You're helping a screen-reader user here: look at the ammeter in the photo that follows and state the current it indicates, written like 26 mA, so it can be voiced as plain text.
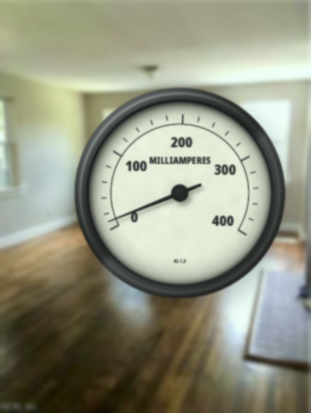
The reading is 10 mA
